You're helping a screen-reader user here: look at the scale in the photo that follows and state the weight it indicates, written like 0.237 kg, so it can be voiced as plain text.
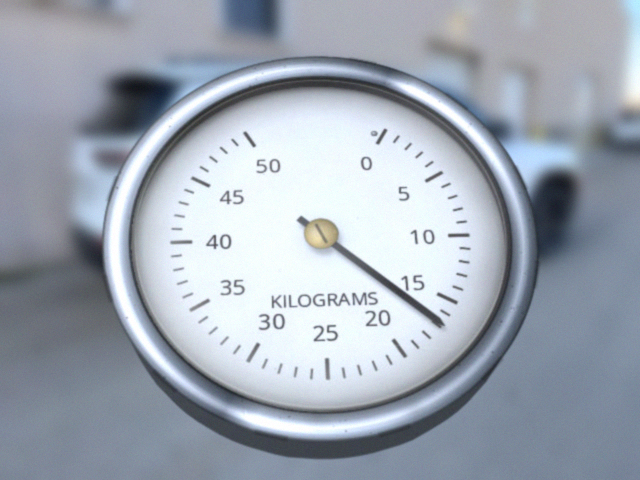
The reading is 17 kg
